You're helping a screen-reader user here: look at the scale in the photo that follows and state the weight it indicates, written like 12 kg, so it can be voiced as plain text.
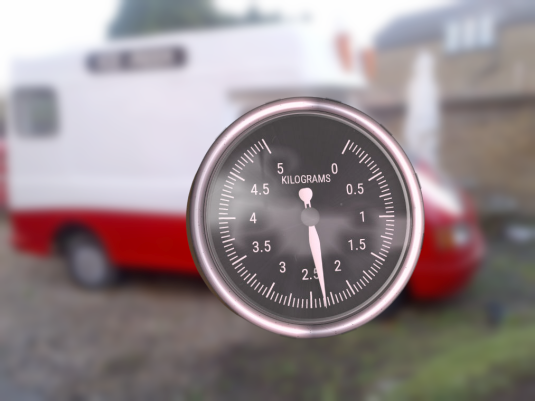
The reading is 2.35 kg
